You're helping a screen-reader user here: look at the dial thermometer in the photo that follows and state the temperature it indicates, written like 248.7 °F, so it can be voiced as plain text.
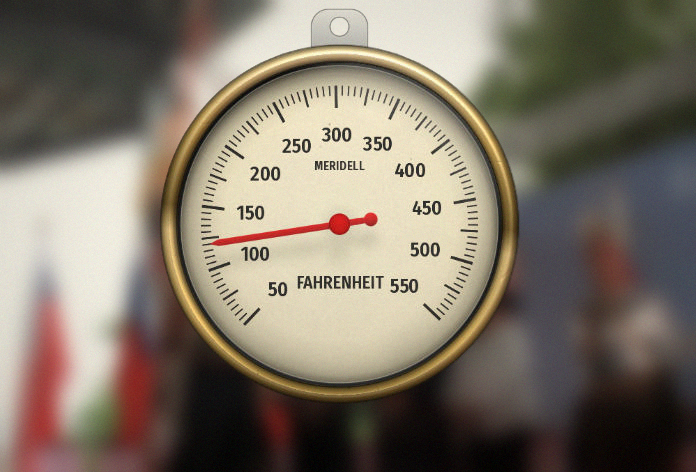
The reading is 120 °F
